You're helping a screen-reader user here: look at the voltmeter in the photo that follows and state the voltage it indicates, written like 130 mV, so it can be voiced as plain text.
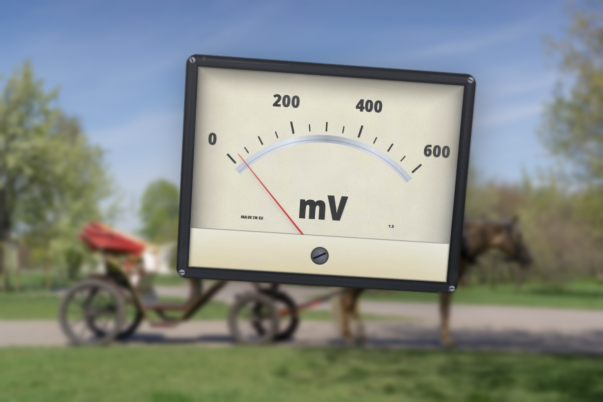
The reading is 25 mV
